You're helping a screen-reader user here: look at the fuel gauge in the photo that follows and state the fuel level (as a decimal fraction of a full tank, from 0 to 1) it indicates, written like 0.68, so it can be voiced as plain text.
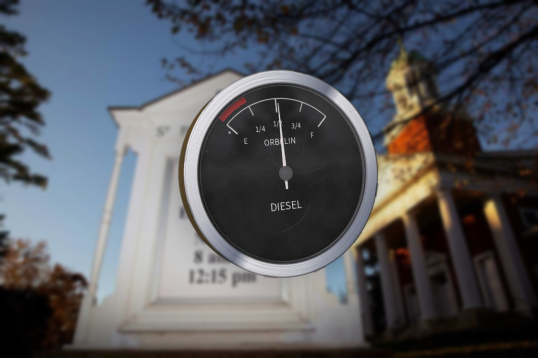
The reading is 0.5
